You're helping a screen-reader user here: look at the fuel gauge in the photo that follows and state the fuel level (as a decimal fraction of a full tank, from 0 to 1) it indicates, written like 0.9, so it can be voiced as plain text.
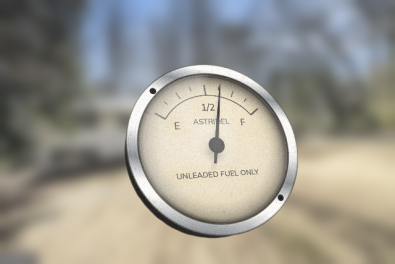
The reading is 0.625
